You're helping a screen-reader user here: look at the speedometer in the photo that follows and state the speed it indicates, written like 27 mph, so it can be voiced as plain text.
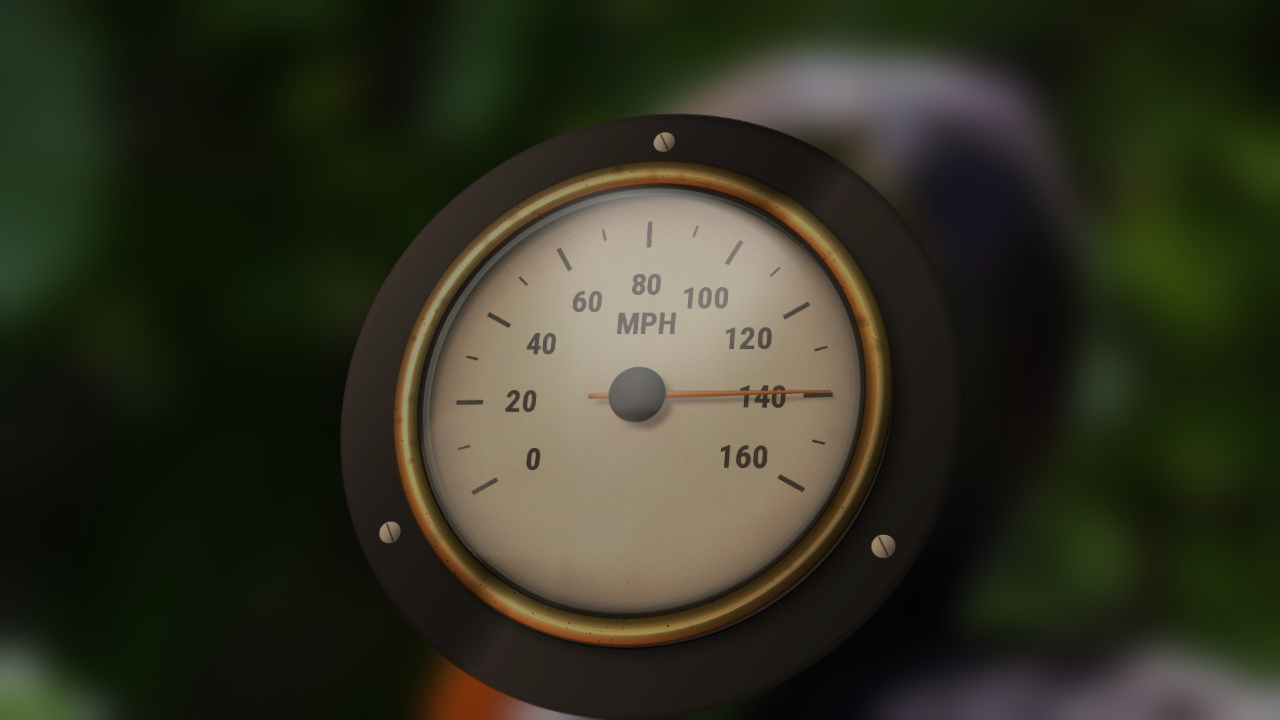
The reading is 140 mph
